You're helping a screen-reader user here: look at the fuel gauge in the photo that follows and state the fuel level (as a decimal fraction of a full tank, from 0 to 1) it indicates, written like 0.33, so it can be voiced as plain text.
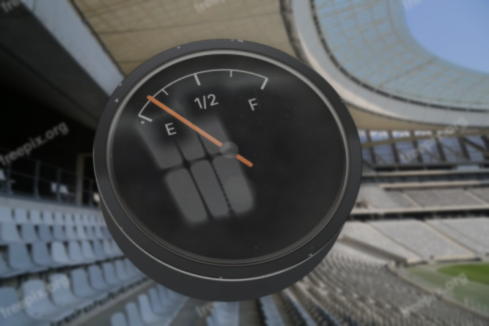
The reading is 0.125
